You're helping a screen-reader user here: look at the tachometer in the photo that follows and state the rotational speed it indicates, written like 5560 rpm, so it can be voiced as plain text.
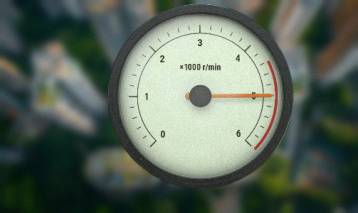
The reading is 5000 rpm
